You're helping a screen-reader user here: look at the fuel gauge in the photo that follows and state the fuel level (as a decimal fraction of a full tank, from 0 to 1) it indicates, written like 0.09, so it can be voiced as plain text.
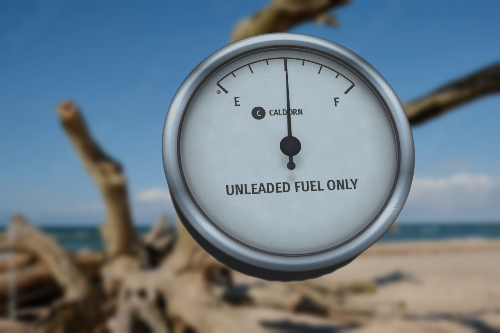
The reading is 0.5
